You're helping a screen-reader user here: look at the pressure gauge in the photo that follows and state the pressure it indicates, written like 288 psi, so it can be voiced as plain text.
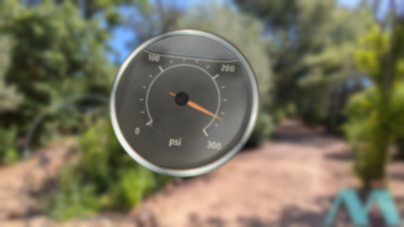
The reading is 270 psi
